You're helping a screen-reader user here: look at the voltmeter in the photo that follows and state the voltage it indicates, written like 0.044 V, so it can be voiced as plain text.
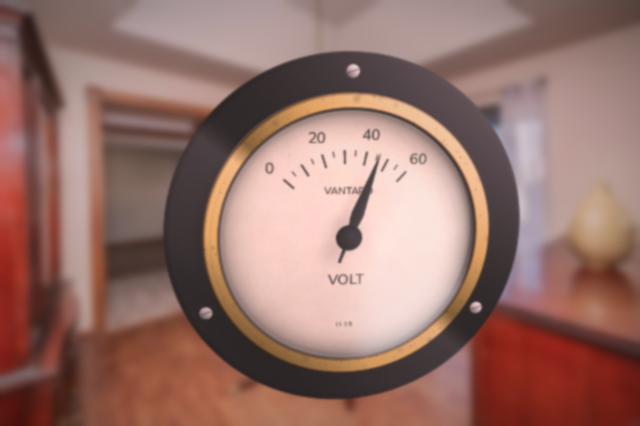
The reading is 45 V
